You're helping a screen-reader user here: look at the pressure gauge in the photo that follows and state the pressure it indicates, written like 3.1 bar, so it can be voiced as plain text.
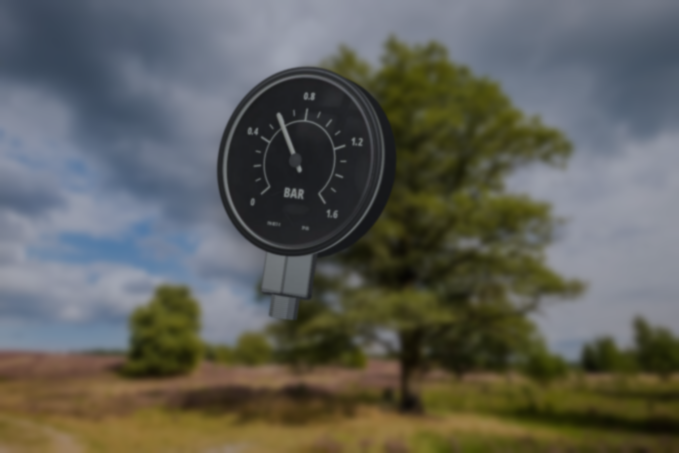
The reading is 0.6 bar
